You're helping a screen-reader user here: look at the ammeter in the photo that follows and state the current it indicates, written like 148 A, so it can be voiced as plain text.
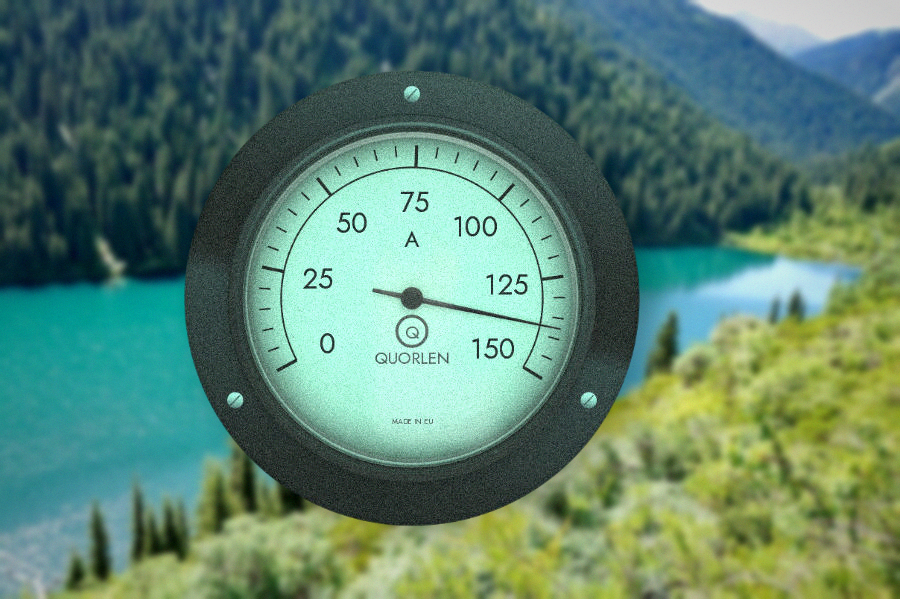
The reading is 137.5 A
